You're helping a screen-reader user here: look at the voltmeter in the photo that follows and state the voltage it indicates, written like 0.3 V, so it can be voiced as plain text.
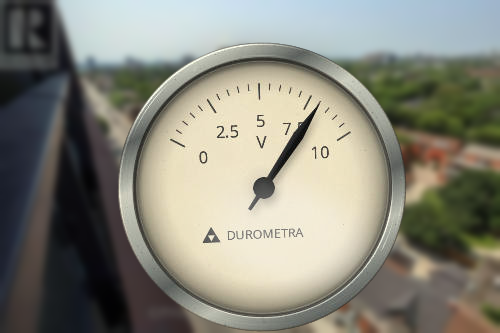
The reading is 8 V
